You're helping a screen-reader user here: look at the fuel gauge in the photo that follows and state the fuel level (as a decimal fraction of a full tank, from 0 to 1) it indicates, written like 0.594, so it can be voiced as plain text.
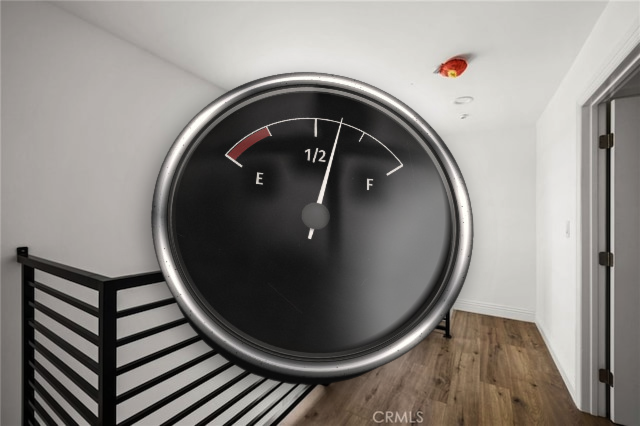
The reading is 0.625
